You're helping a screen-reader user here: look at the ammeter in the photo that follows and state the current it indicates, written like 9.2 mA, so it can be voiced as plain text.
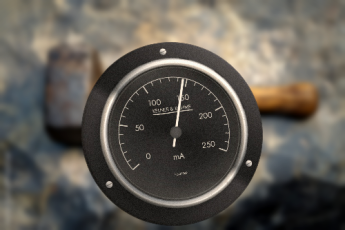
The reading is 145 mA
